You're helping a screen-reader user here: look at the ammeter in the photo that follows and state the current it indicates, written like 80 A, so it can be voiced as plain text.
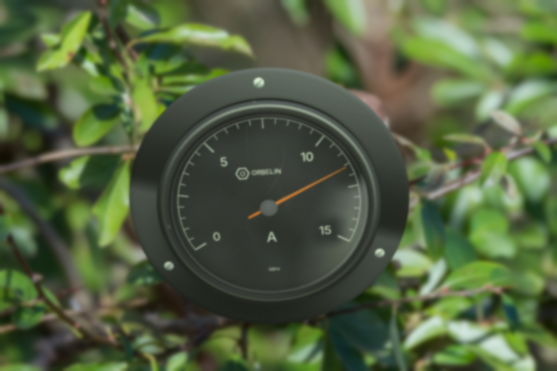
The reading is 11.5 A
